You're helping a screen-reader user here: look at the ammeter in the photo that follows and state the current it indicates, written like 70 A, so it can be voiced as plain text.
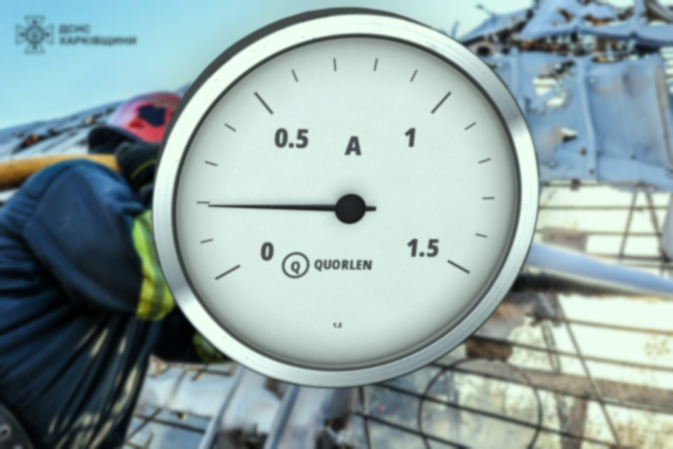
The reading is 0.2 A
